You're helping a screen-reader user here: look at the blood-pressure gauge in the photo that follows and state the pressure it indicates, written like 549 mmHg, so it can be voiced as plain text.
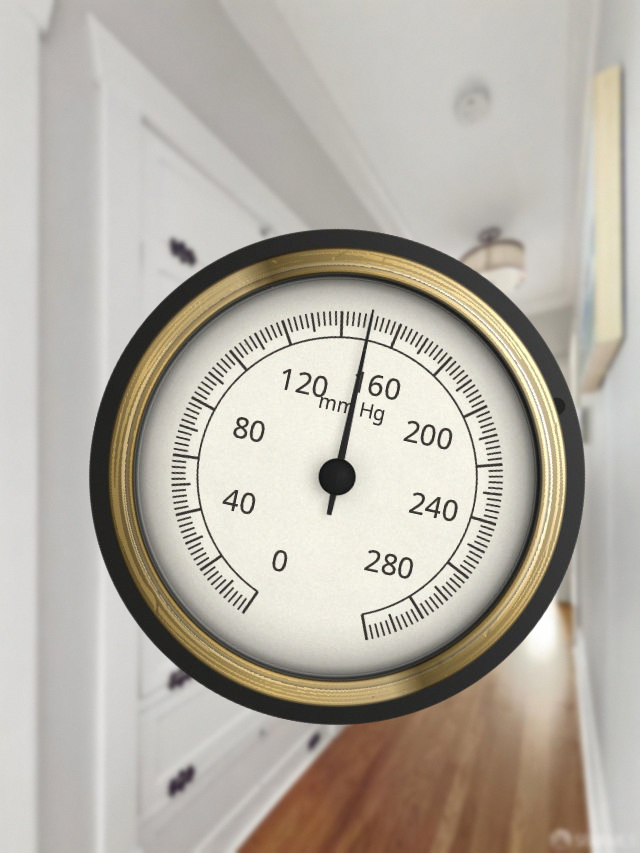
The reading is 150 mmHg
